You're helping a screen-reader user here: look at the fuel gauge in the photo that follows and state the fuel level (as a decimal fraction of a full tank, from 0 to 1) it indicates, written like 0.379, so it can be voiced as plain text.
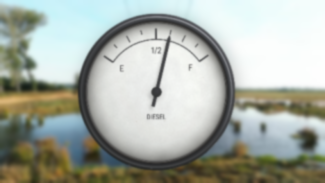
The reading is 0.625
